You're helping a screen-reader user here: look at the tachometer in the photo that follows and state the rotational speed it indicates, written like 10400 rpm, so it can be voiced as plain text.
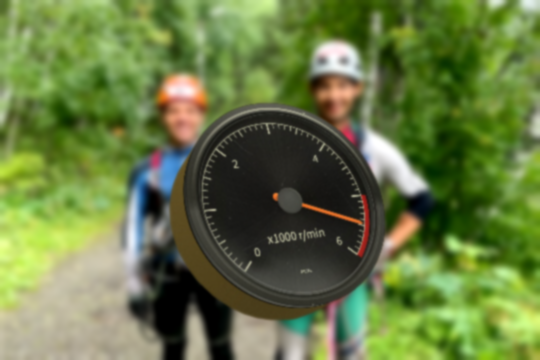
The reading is 5500 rpm
